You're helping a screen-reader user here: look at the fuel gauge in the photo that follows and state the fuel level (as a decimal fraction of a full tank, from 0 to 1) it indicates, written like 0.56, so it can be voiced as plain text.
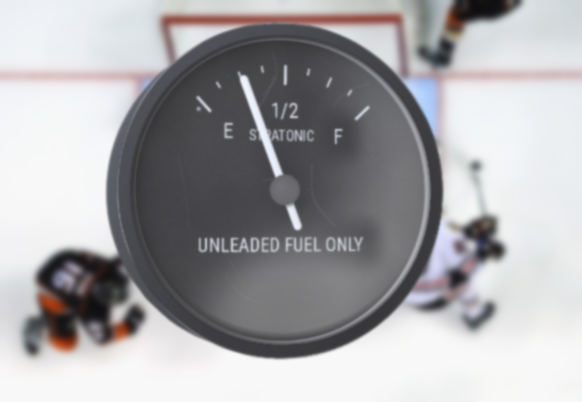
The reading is 0.25
